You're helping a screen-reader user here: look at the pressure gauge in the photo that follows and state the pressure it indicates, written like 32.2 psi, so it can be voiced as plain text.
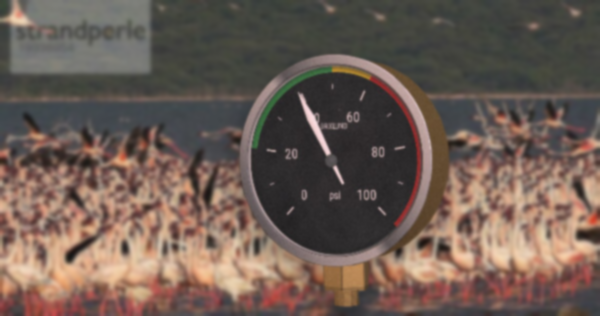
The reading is 40 psi
